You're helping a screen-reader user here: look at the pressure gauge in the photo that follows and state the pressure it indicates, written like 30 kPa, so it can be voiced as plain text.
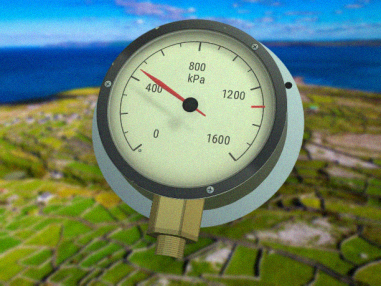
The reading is 450 kPa
